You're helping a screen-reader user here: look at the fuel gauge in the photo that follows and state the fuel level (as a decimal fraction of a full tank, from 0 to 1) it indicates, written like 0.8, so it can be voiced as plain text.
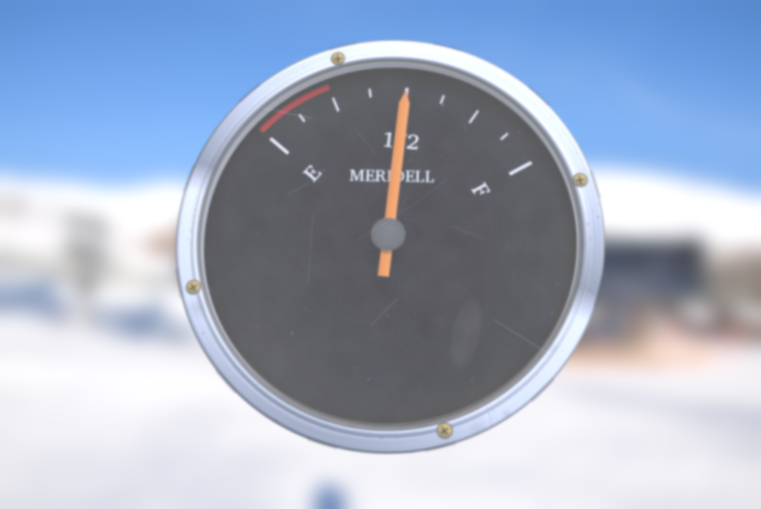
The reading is 0.5
